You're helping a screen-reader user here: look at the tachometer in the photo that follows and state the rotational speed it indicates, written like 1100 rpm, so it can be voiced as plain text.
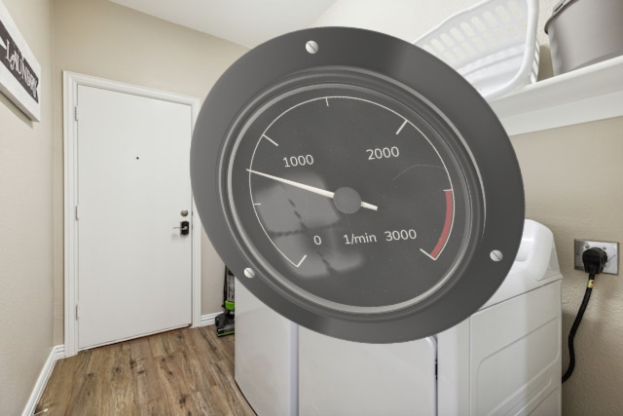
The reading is 750 rpm
